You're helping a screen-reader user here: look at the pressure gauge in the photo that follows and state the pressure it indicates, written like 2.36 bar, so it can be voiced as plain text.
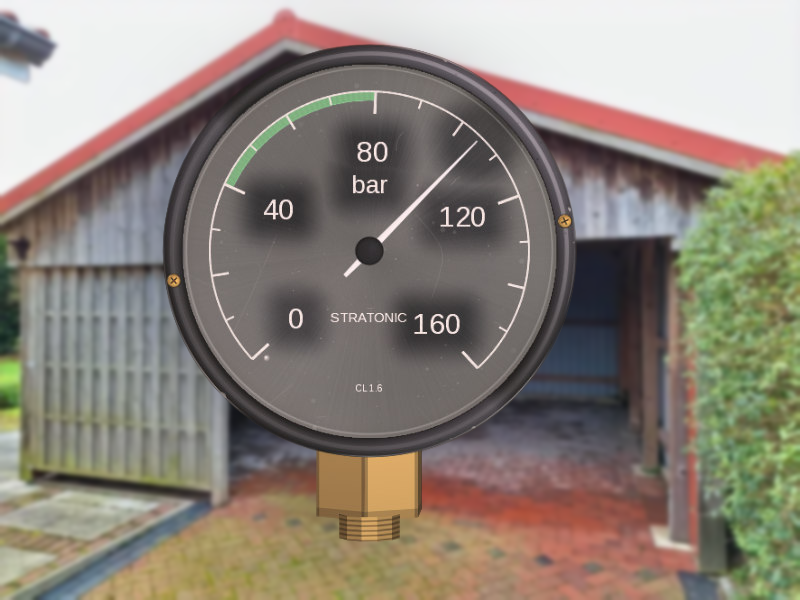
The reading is 105 bar
